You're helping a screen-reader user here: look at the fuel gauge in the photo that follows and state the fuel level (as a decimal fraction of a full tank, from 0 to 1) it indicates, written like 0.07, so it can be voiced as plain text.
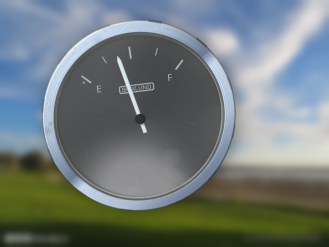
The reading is 0.375
